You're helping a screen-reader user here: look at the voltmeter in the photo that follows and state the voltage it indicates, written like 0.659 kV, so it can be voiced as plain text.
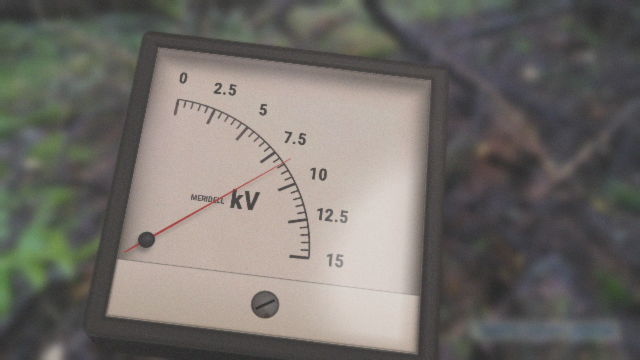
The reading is 8.5 kV
